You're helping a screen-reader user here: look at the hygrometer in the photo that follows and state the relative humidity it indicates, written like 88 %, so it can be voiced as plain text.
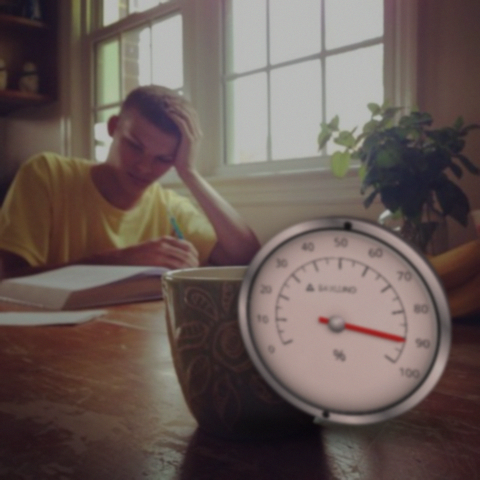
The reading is 90 %
